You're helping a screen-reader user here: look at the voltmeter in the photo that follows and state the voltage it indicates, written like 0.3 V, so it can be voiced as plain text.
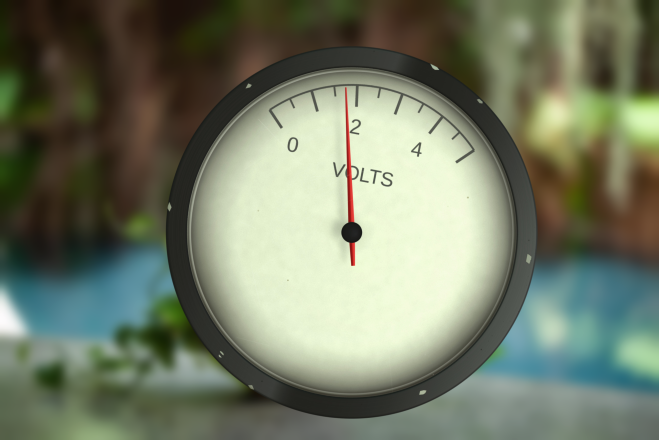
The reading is 1.75 V
